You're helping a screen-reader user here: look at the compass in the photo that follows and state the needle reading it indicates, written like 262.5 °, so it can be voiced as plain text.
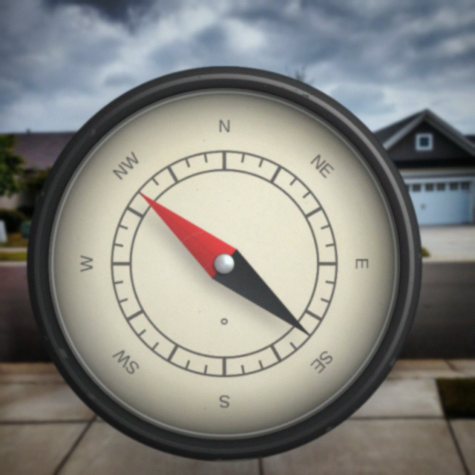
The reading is 310 °
